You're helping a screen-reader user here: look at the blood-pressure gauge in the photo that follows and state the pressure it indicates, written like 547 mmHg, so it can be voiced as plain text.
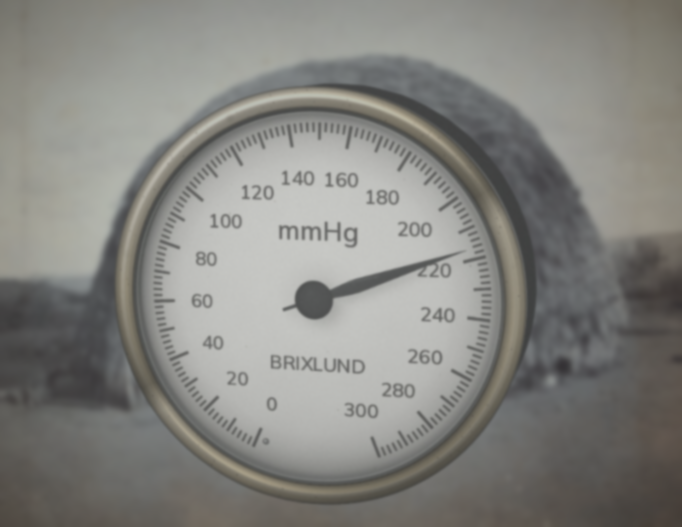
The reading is 216 mmHg
